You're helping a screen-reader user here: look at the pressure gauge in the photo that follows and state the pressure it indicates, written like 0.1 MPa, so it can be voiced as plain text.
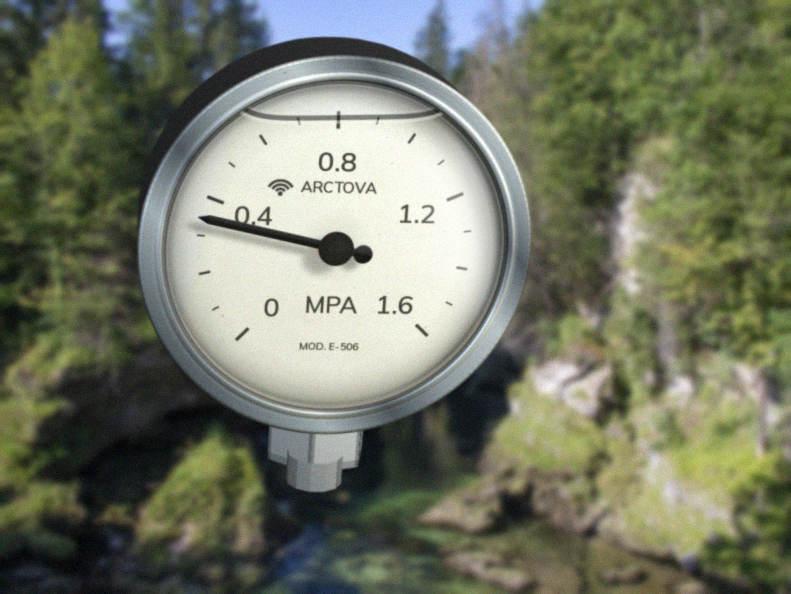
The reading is 0.35 MPa
